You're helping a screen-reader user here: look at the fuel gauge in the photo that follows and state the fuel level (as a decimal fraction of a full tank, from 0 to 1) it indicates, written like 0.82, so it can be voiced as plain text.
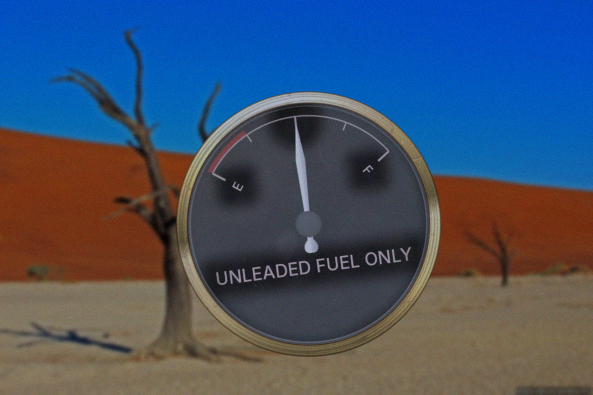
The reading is 0.5
